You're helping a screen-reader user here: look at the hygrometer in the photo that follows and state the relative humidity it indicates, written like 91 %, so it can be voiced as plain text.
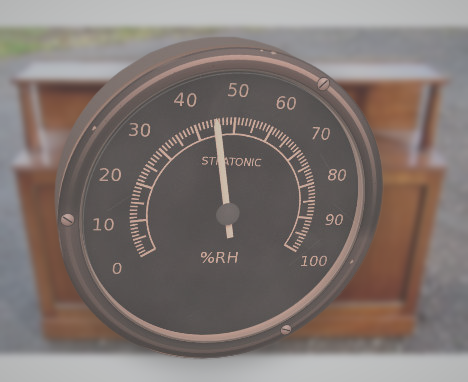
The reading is 45 %
